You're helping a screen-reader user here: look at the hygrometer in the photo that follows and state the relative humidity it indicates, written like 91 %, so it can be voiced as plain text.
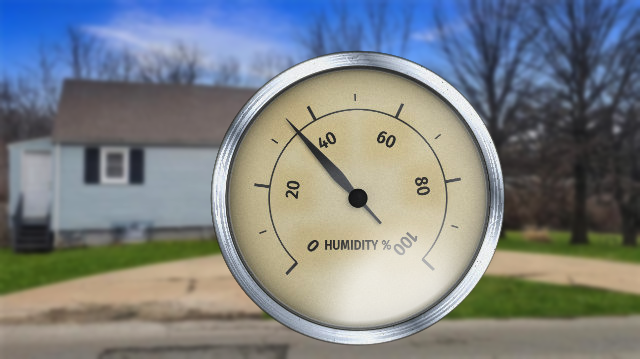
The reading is 35 %
